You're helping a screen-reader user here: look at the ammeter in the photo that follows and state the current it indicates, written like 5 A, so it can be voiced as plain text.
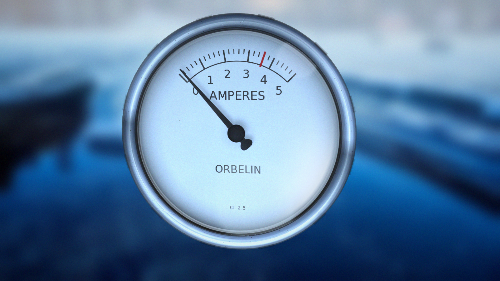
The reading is 0.2 A
